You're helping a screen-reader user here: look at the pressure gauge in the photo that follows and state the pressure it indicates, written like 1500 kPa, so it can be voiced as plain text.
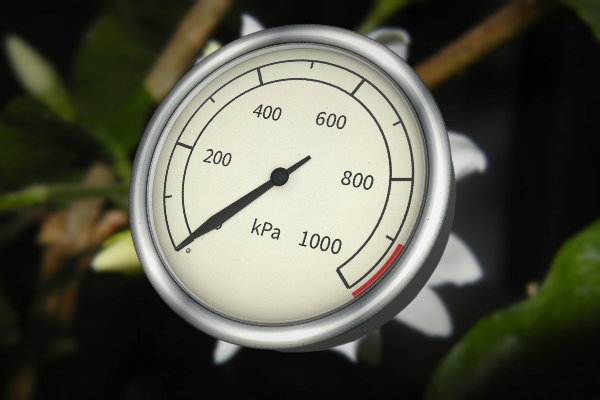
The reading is 0 kPa
